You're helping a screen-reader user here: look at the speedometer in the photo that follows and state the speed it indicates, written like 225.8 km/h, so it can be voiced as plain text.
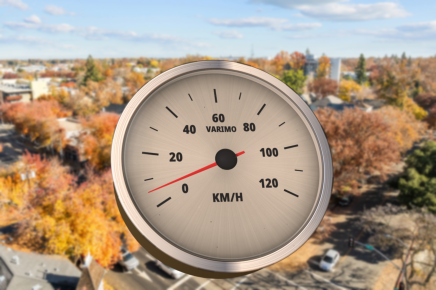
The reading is 5 km/h
